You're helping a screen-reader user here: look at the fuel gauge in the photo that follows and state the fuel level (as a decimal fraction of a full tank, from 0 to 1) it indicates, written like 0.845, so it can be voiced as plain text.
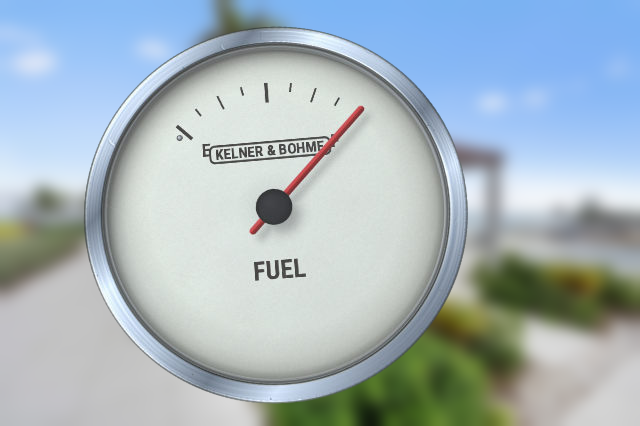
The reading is 1
